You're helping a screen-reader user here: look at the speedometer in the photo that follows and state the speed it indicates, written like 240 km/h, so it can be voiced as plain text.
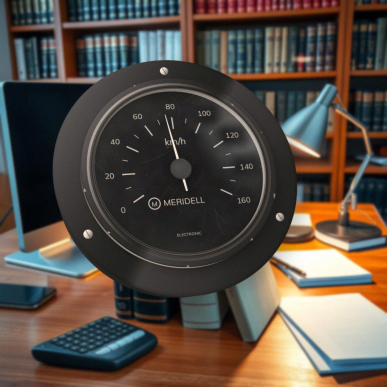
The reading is 75 km/h
